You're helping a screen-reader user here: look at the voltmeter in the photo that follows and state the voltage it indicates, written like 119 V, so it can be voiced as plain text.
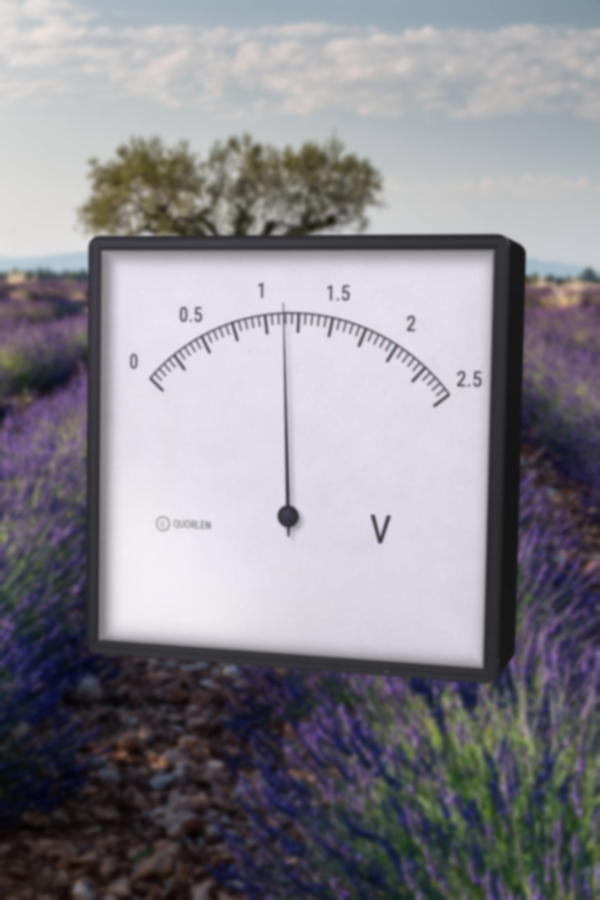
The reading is 1.15 V
